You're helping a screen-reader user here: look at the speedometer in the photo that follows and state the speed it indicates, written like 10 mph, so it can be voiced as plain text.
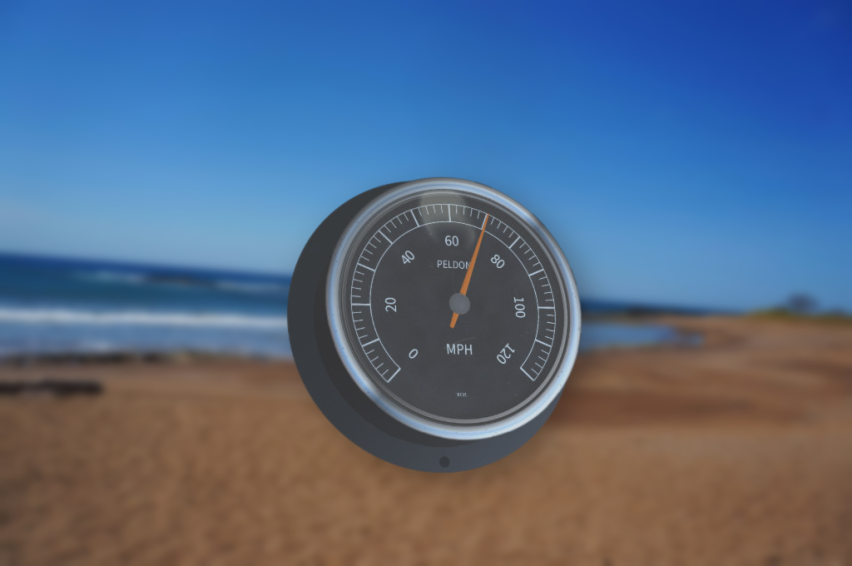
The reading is 70 mph
